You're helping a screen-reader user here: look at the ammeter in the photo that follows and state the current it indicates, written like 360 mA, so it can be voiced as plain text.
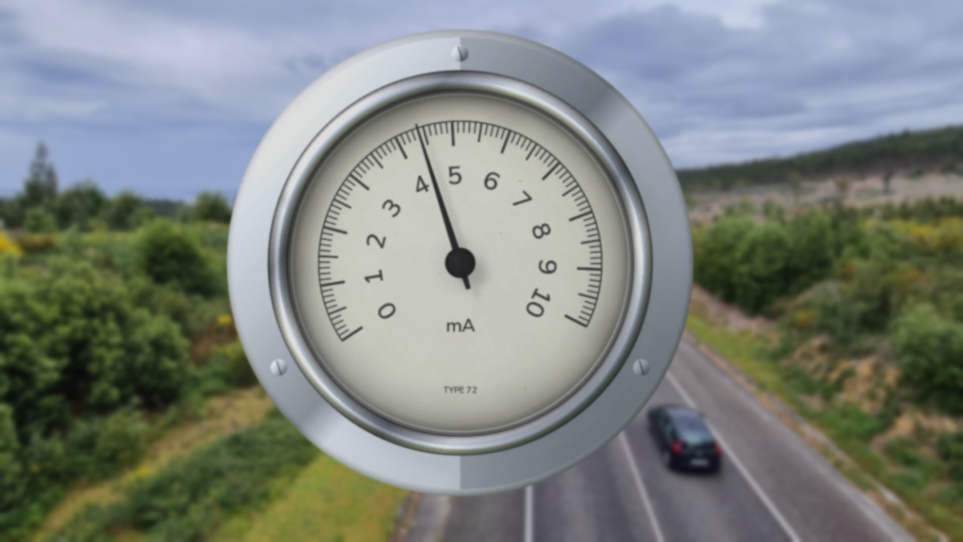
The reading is 4.4 mA
